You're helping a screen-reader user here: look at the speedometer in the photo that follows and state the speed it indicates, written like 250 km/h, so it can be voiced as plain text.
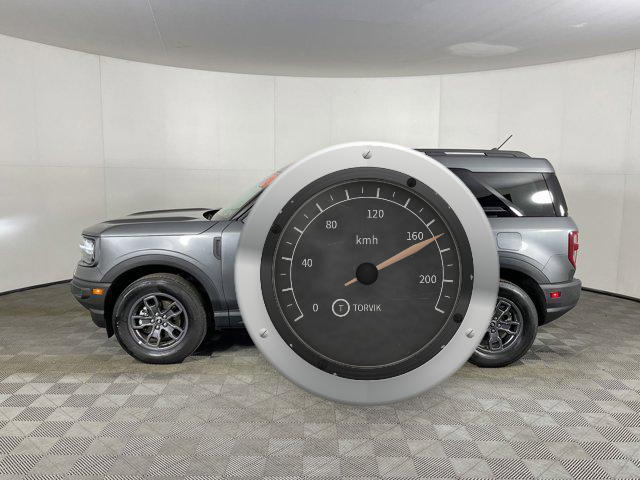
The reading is 170 km/h
